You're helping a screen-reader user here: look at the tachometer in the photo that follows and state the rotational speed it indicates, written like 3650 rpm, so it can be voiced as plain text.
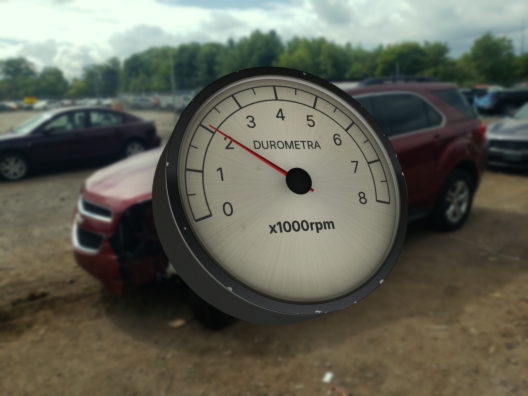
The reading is 2000 rpm
